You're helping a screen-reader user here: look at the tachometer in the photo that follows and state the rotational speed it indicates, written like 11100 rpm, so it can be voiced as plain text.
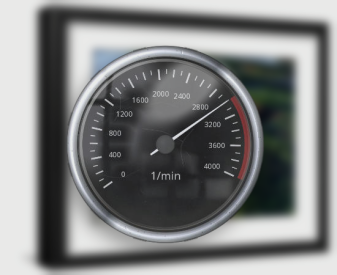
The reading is 3000 rpm
